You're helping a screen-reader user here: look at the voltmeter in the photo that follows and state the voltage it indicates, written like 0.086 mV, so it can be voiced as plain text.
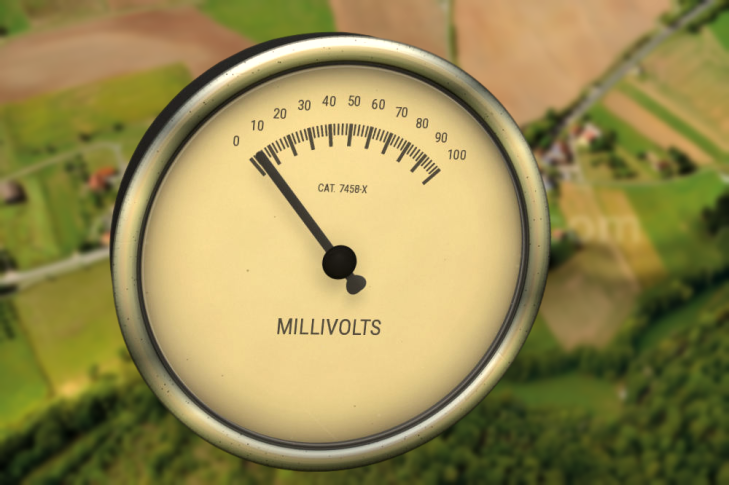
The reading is 4 mV
